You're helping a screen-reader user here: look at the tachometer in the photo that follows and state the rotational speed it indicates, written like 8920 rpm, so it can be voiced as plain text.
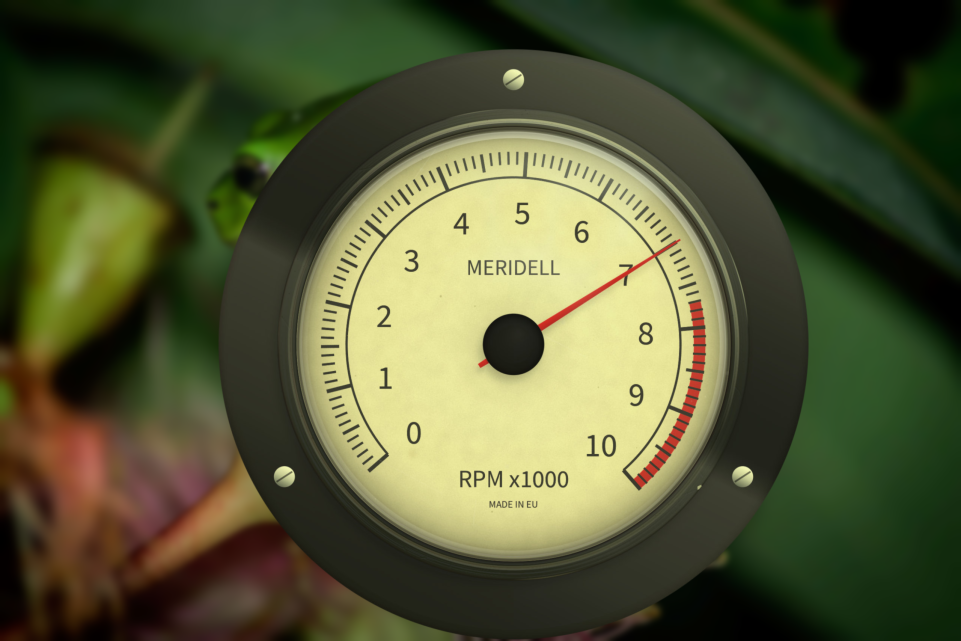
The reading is 7000 rpm
